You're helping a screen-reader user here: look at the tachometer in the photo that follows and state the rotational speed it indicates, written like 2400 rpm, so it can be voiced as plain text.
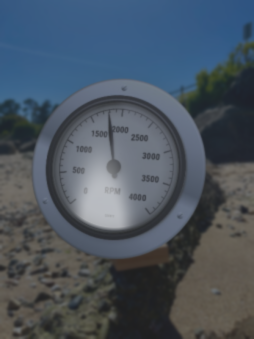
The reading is 1800 rpm
